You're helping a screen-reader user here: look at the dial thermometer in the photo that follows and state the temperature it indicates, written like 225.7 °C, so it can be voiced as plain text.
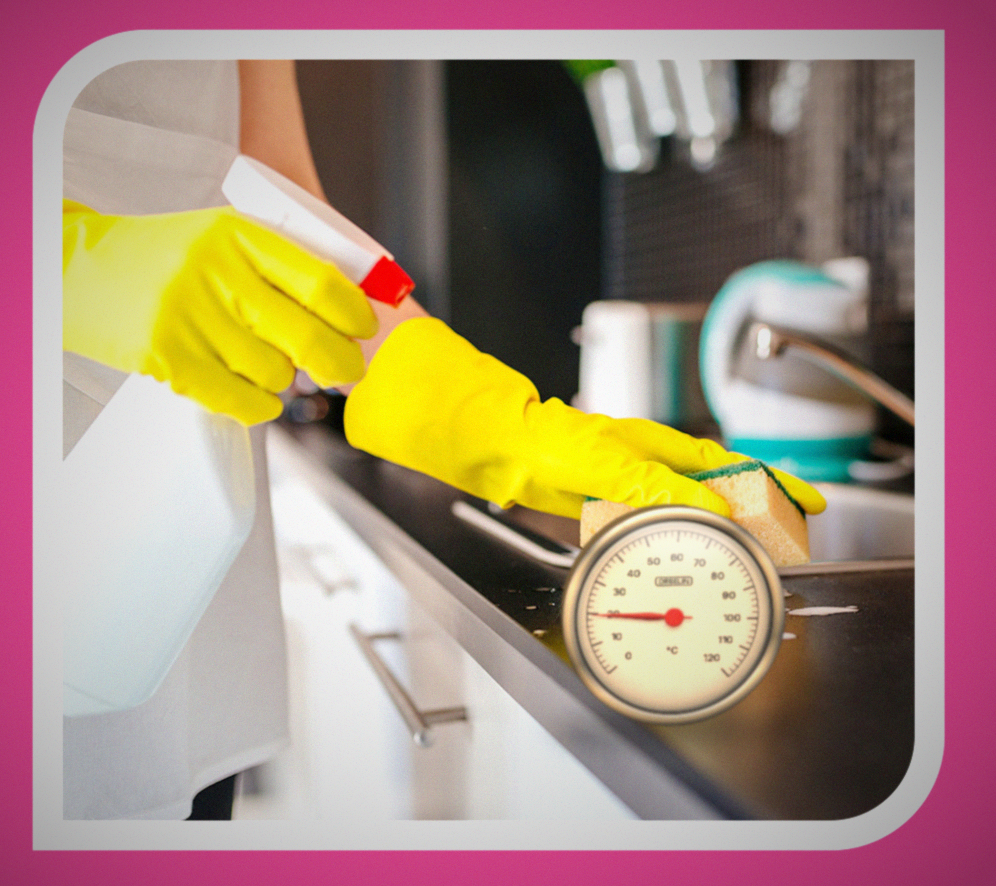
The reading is 20 °C
